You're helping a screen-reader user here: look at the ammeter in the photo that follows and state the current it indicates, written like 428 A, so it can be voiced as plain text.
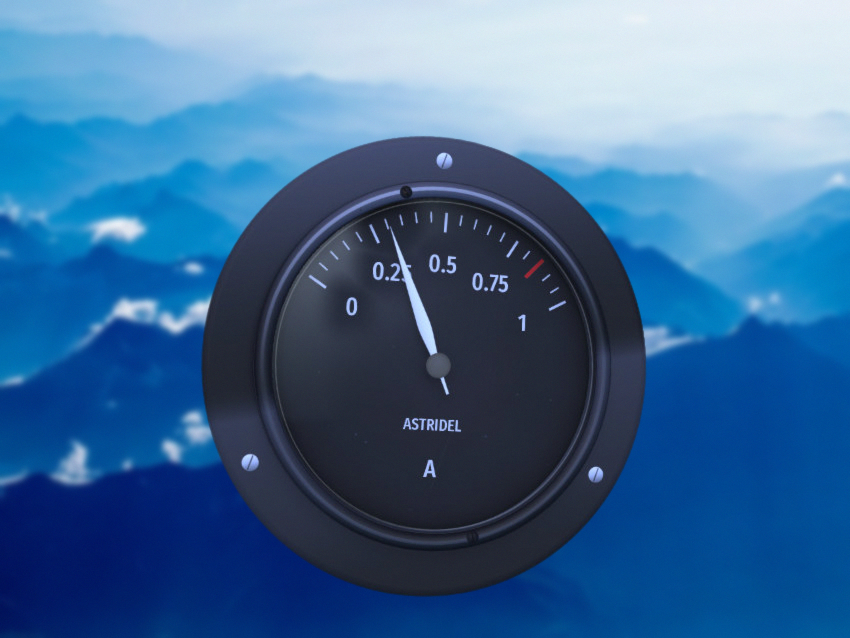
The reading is 0.3 A
